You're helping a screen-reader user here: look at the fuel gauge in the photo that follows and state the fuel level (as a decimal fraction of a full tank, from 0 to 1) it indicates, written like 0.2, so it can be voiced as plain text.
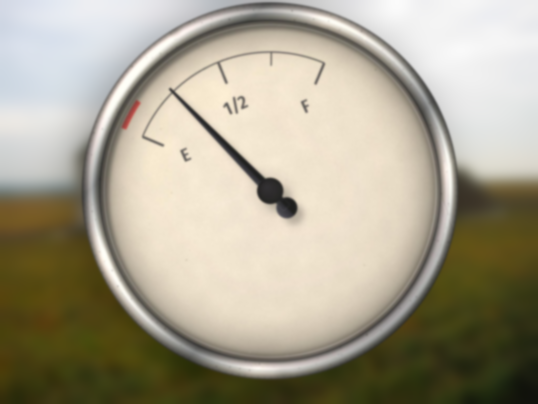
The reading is 0.25
